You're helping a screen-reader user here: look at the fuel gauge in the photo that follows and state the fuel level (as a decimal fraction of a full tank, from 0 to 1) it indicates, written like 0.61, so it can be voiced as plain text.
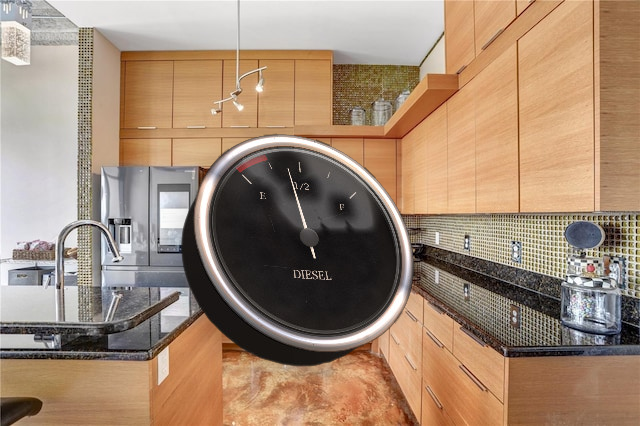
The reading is 0.375
